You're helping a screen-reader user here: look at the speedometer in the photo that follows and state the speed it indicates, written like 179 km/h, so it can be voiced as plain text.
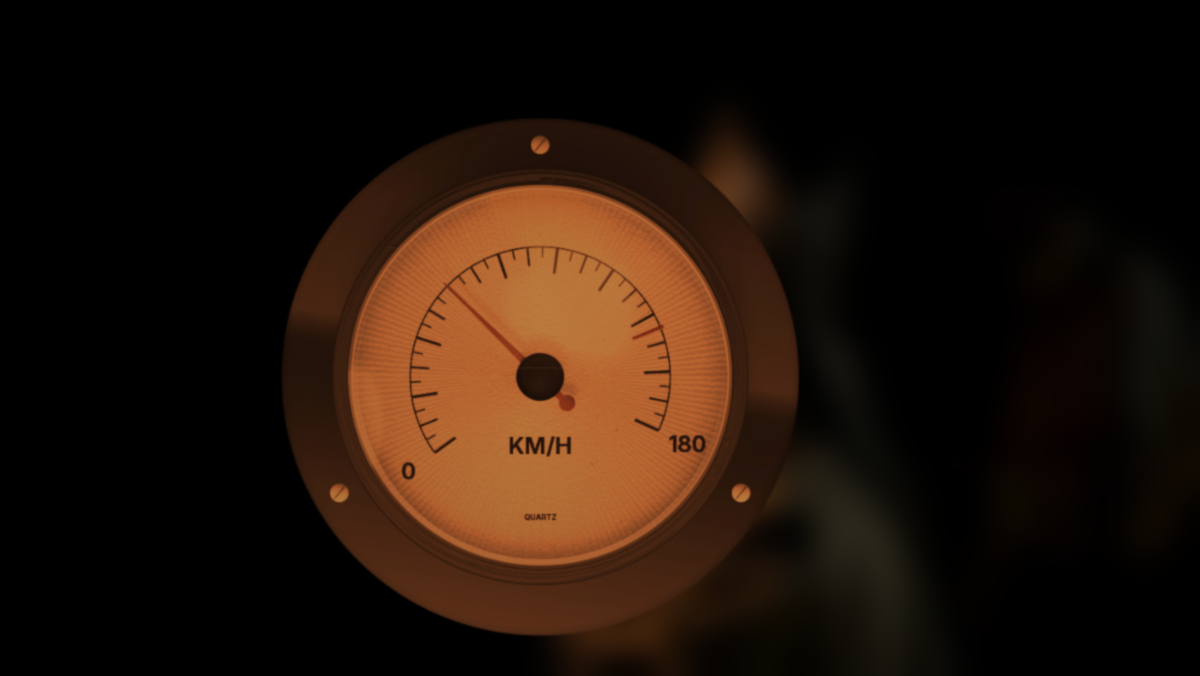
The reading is 60 km/h
